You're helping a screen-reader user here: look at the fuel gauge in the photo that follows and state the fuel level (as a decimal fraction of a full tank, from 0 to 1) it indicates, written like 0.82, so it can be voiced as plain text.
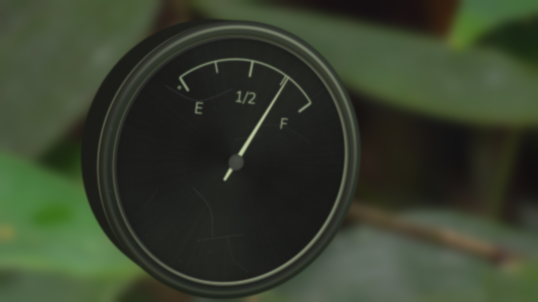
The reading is 0.75
